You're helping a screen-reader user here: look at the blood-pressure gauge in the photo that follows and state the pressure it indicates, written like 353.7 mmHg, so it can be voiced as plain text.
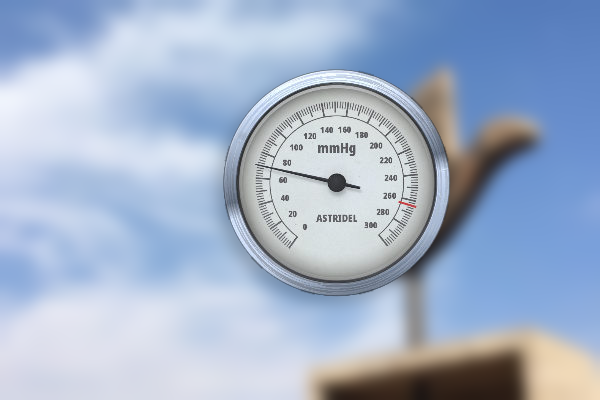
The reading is 70 mmHg
